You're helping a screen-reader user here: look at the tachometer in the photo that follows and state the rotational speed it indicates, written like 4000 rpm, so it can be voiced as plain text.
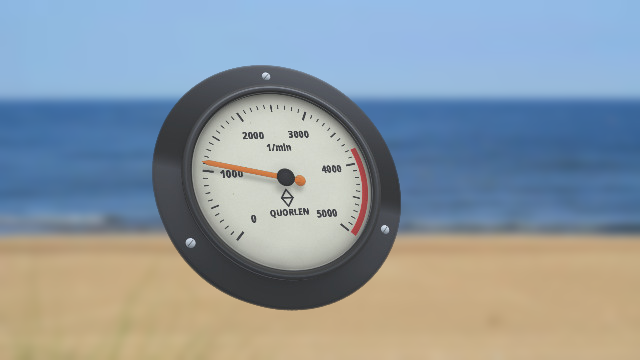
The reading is 1100 rpm
